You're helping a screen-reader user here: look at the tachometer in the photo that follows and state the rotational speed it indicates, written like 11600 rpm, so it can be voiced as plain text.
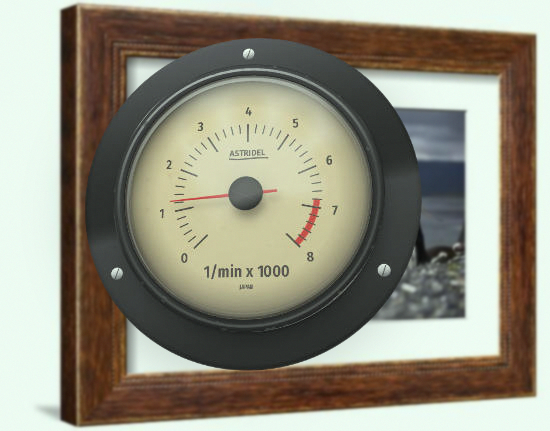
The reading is 1200 rpm
